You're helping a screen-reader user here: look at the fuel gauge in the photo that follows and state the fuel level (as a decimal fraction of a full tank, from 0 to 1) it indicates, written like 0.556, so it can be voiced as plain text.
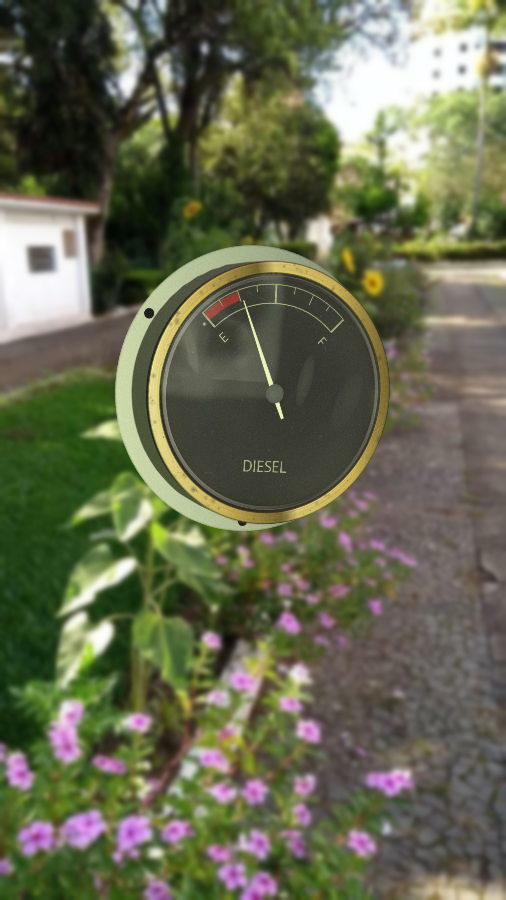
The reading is 0.25
